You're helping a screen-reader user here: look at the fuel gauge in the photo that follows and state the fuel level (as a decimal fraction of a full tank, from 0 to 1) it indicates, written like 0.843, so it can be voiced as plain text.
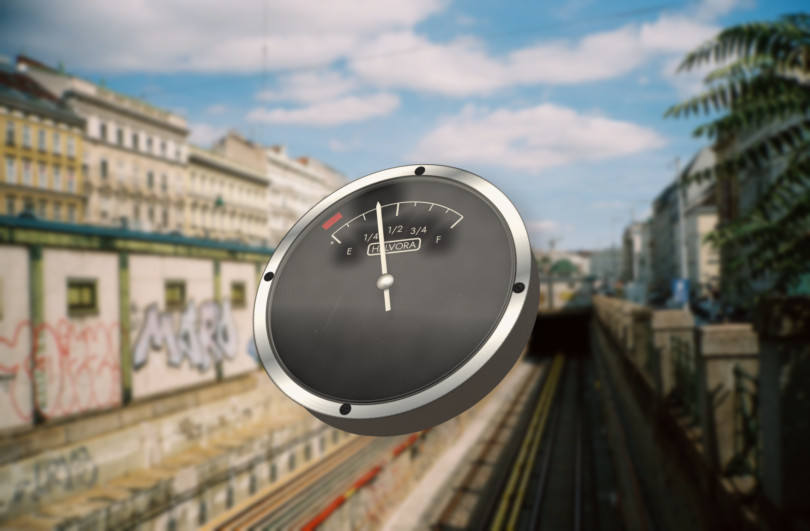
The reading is 0.375
